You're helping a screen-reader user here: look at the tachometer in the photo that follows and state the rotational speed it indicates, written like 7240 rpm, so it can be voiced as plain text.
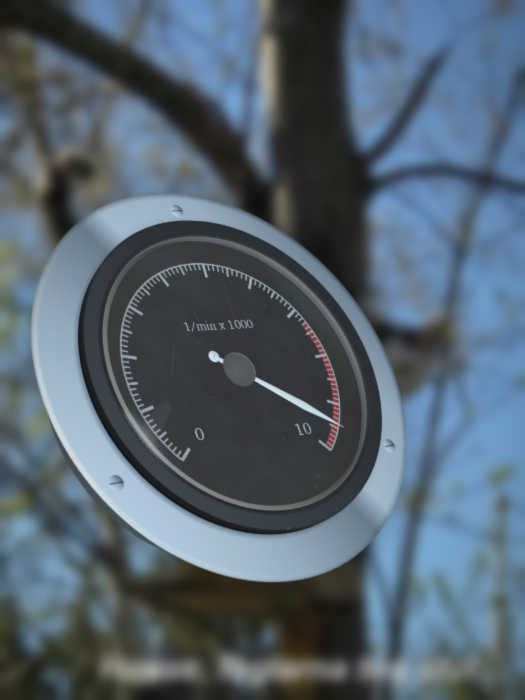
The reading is 9500 rpm
